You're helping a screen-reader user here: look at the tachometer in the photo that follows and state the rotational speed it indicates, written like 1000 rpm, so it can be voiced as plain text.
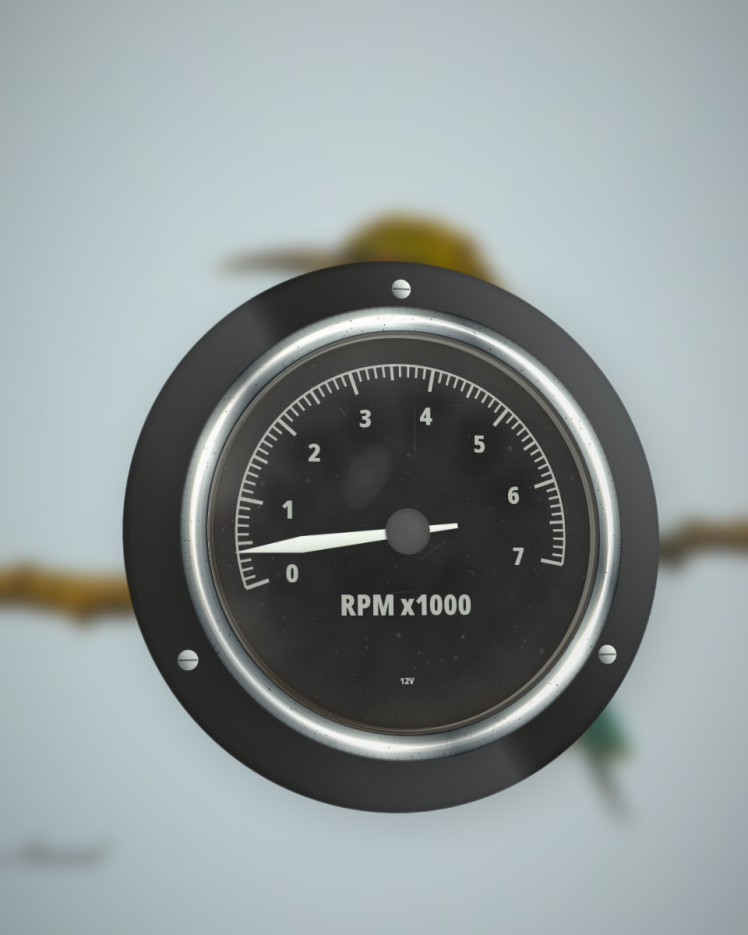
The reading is 400 rpm
